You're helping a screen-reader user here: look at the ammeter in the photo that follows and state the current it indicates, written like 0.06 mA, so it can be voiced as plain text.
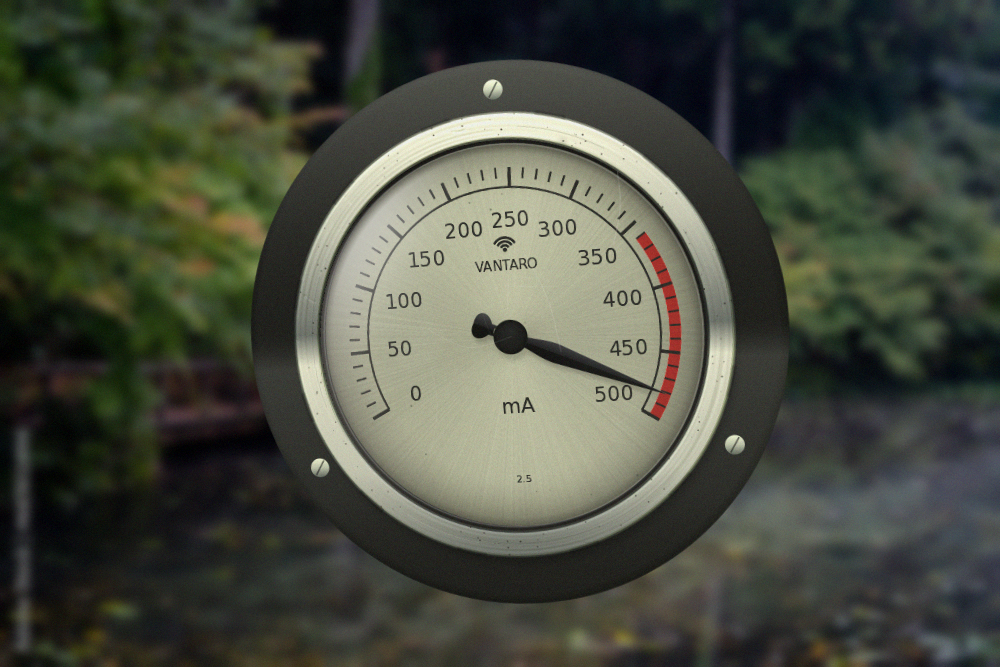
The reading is 480 mA
